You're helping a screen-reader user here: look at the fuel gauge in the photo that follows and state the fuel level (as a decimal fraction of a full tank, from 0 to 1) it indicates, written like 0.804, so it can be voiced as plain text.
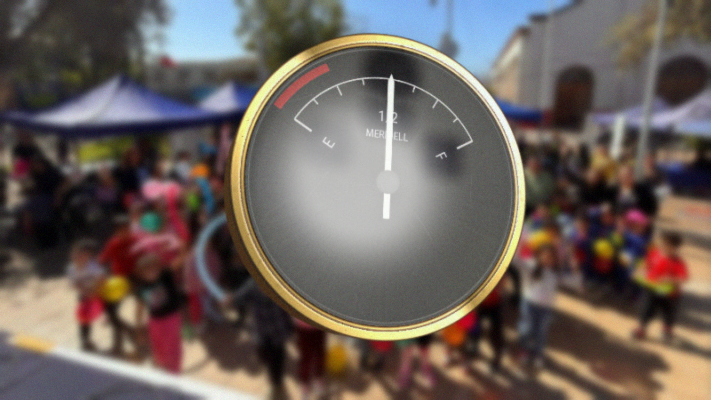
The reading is 0.5
